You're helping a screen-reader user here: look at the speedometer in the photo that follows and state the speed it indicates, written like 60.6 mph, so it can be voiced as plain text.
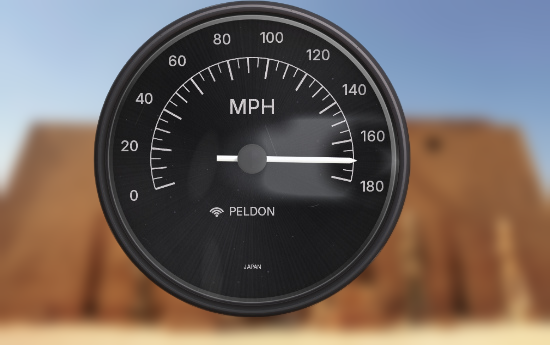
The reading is 170 mph
